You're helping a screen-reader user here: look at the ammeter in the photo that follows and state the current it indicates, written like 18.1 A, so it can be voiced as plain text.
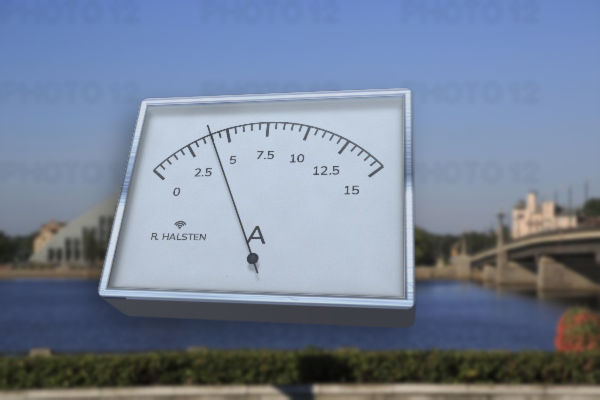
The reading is 4 A
